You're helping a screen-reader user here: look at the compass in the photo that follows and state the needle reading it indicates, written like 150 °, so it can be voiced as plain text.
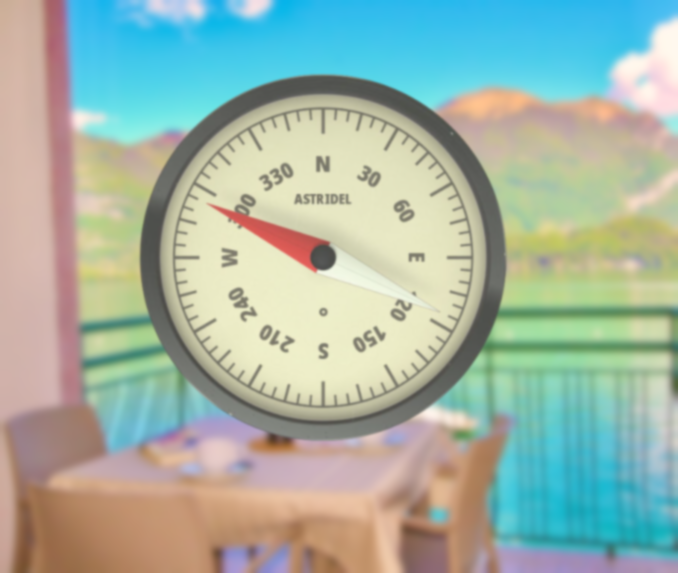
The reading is 295 °
